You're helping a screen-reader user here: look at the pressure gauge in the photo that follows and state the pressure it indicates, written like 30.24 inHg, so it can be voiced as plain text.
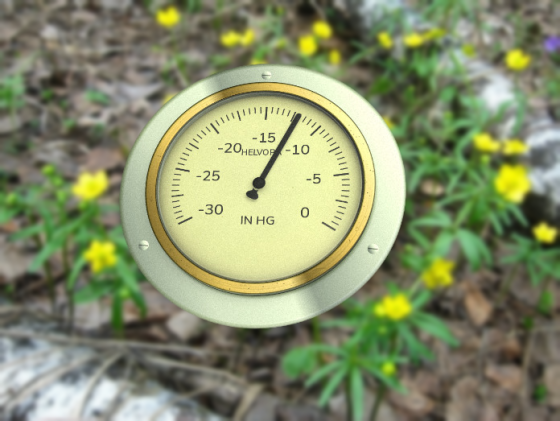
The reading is -12 inHg
